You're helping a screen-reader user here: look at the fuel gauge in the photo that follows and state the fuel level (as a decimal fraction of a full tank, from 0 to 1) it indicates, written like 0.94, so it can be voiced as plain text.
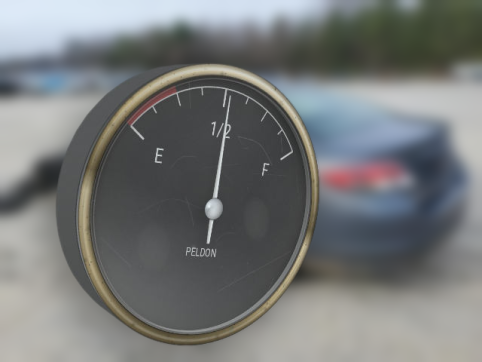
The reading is 0.5
